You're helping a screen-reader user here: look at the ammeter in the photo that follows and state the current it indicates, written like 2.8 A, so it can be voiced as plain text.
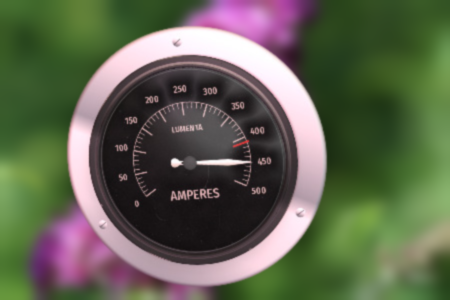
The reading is 450 A
